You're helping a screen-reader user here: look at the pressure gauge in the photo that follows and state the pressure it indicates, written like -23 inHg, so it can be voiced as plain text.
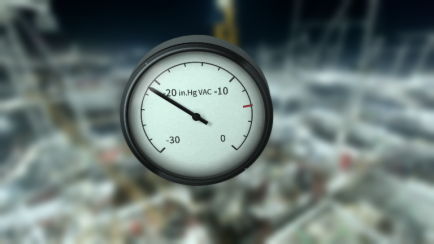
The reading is -21 inHg
